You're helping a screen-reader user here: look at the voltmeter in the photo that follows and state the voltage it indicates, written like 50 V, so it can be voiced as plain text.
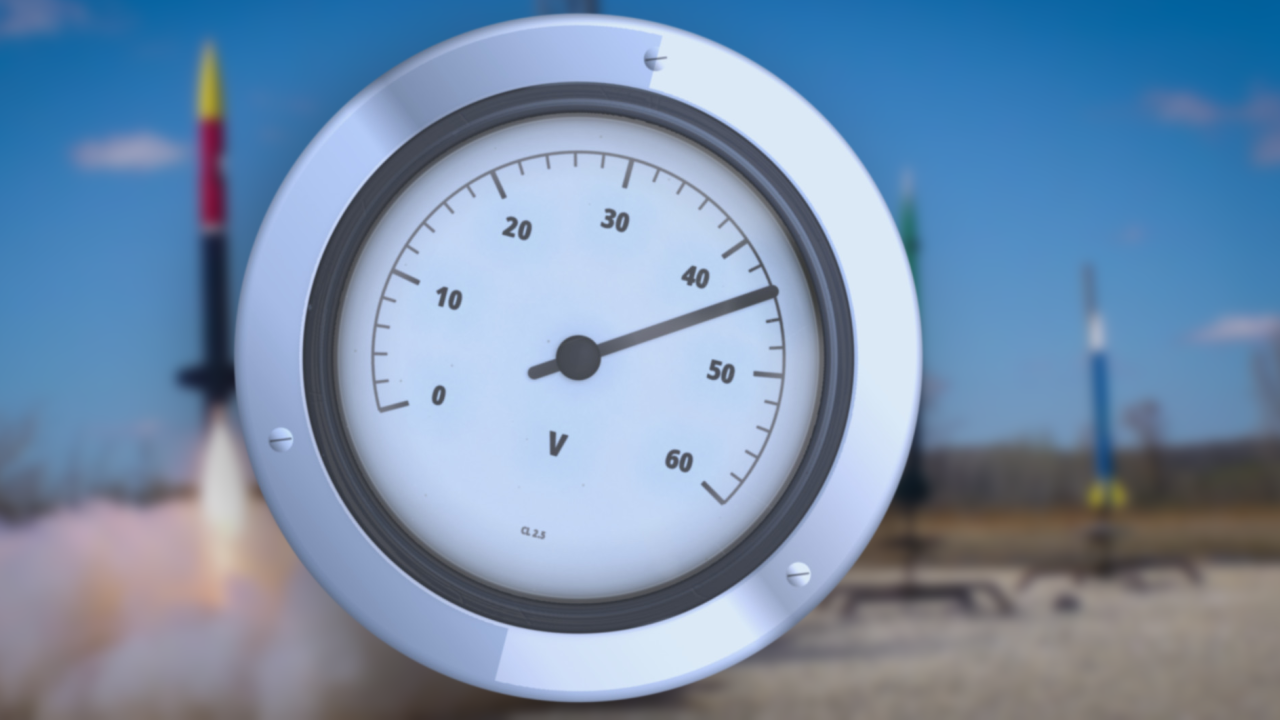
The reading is 44 V
